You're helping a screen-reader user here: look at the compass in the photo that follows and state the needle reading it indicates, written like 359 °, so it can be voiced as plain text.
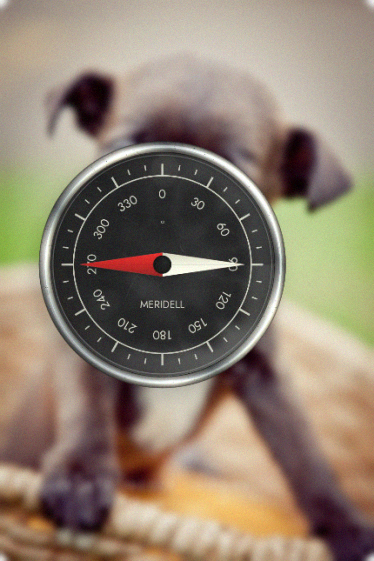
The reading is 270 °
